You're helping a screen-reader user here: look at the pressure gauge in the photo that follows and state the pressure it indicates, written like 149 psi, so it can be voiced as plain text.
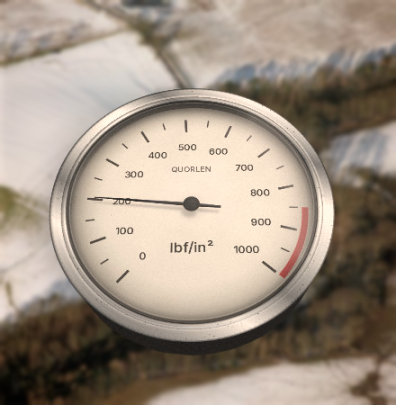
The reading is 200 psi
